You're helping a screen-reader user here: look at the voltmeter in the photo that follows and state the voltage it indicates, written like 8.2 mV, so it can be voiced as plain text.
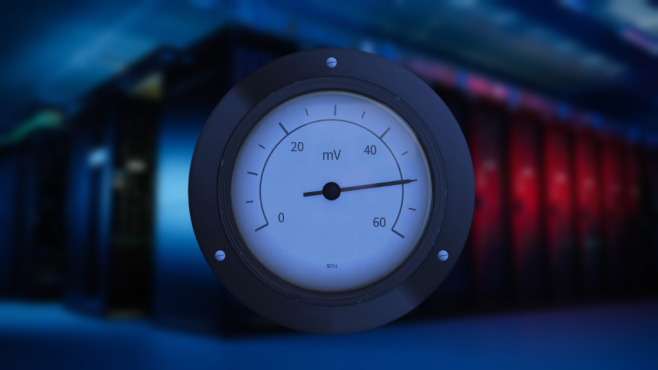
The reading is 50 mV
